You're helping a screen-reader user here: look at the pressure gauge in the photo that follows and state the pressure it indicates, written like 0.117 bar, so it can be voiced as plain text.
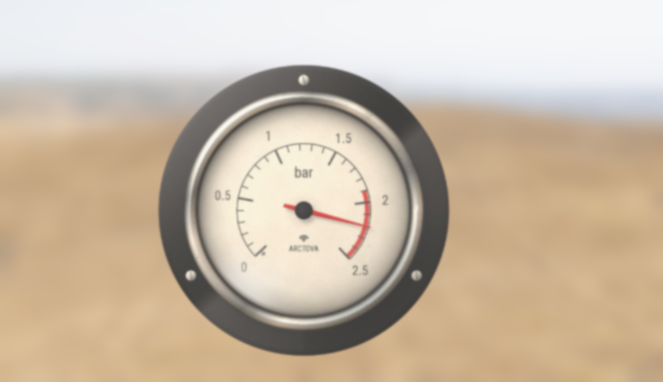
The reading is 2.2 bar
